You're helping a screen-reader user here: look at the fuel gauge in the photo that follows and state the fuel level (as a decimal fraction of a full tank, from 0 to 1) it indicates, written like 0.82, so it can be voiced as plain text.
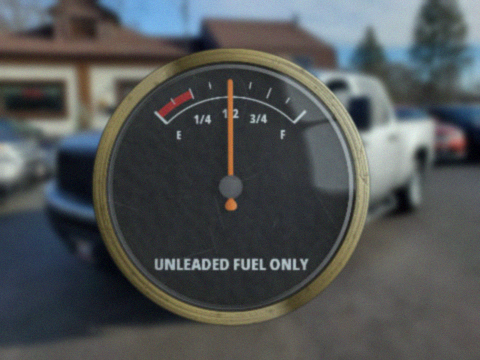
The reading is 0.5
